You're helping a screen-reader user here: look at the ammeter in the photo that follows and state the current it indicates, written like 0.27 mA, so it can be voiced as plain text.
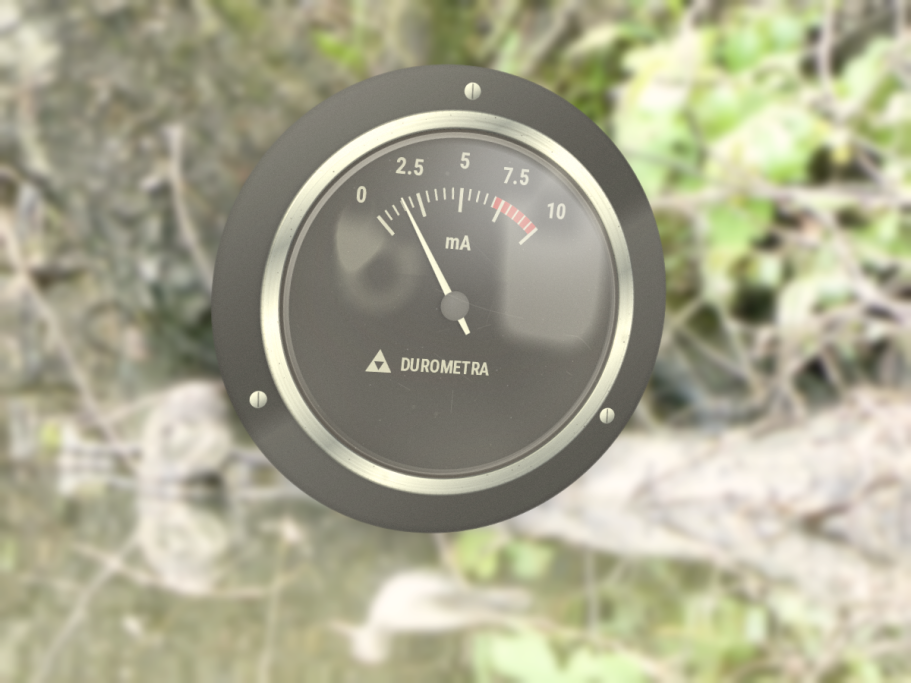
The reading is 1.5 mA
